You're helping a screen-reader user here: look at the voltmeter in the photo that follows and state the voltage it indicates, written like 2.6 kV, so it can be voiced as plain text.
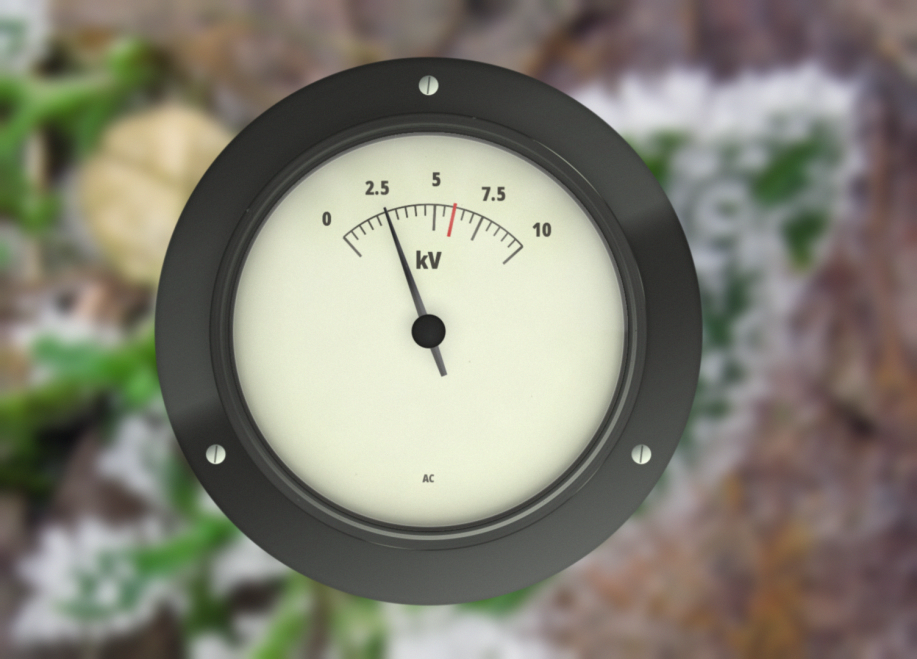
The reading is 2.5 kV
